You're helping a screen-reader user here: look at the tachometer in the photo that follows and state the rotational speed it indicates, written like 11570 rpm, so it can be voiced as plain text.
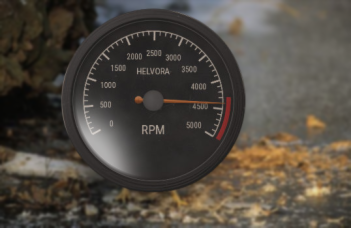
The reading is 4400 rpm
